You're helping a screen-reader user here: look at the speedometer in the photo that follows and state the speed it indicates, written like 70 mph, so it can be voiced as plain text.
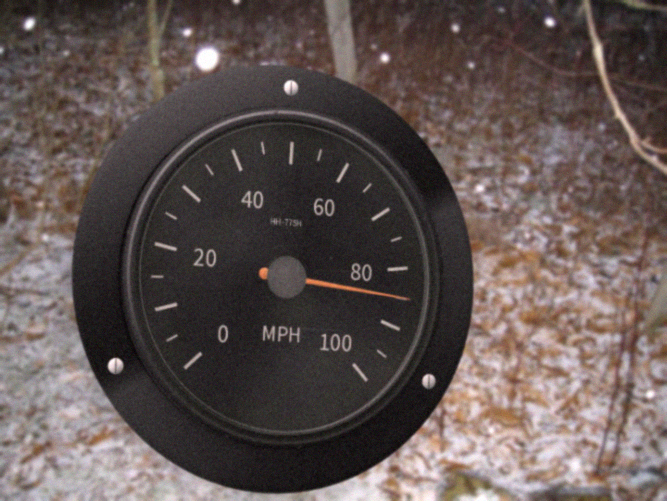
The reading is 85 mph
